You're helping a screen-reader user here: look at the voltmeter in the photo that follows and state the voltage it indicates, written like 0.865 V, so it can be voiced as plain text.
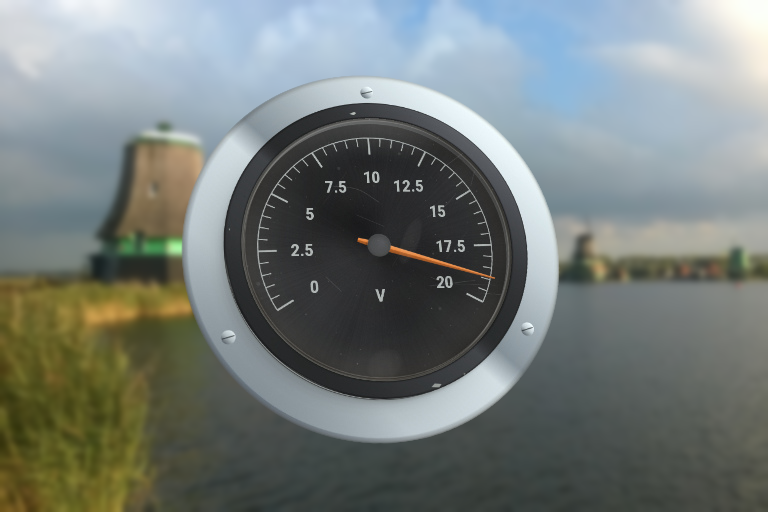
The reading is 19 V
